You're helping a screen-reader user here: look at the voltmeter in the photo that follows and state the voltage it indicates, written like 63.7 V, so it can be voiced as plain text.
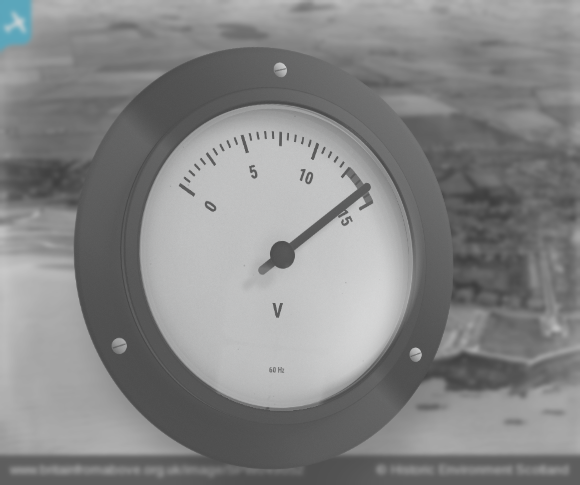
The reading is 14 V
